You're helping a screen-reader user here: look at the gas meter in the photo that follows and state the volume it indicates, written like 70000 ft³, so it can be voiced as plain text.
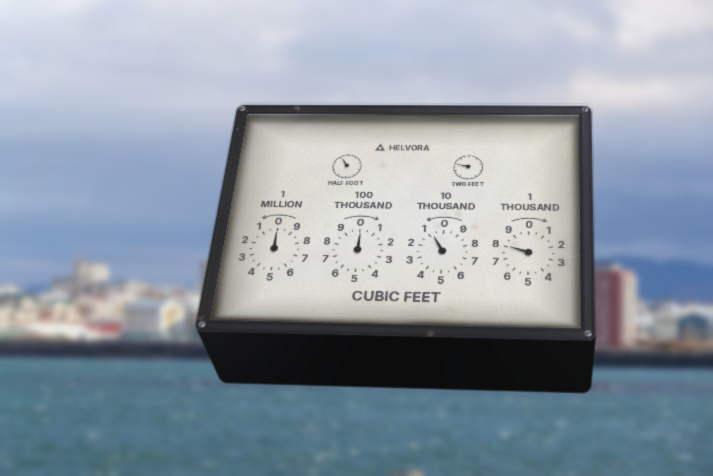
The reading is 800 ft³
